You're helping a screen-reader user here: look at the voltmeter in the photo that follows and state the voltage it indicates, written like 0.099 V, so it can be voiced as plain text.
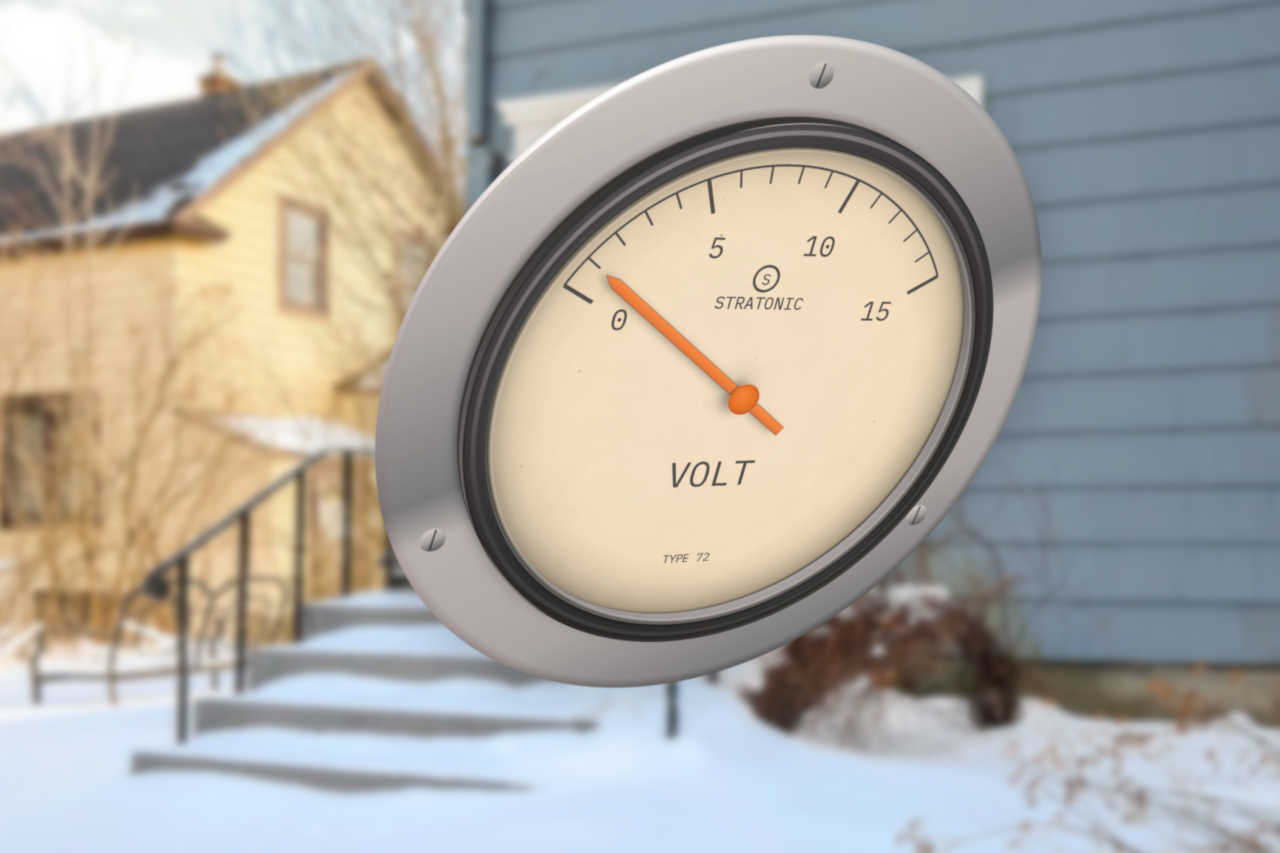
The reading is 1 V
